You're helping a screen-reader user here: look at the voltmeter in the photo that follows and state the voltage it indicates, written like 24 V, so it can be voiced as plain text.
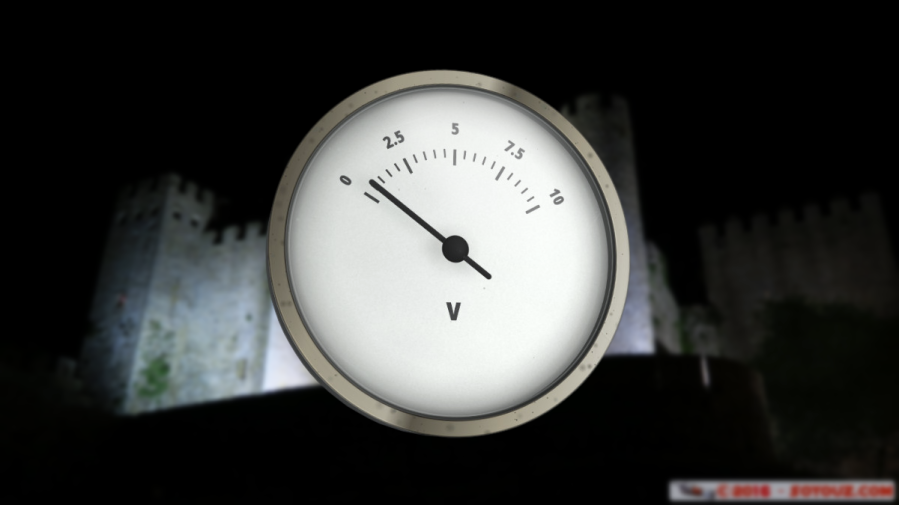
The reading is 0.5 V
